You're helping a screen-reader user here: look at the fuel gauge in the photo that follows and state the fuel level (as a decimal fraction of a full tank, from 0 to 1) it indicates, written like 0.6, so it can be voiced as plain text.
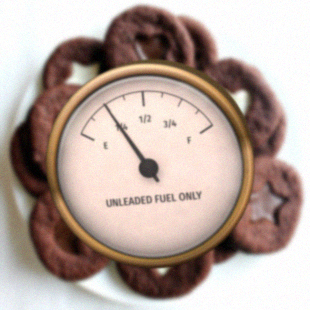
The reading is 0.25
